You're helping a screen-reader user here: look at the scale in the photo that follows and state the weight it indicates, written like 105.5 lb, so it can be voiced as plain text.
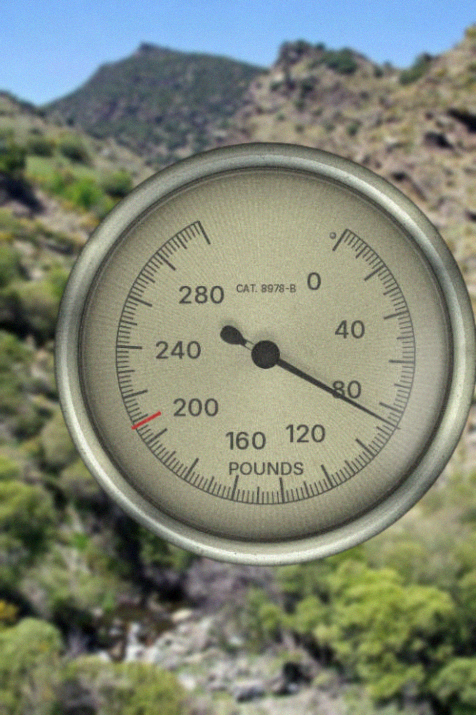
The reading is 86 lb
